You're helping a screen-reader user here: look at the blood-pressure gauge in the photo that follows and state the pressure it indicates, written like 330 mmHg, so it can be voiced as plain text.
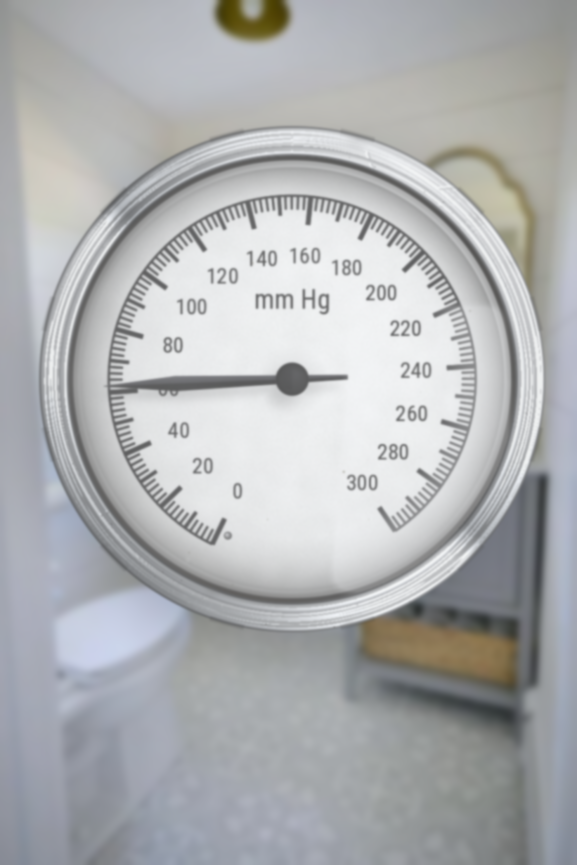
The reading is 62 mmHg
